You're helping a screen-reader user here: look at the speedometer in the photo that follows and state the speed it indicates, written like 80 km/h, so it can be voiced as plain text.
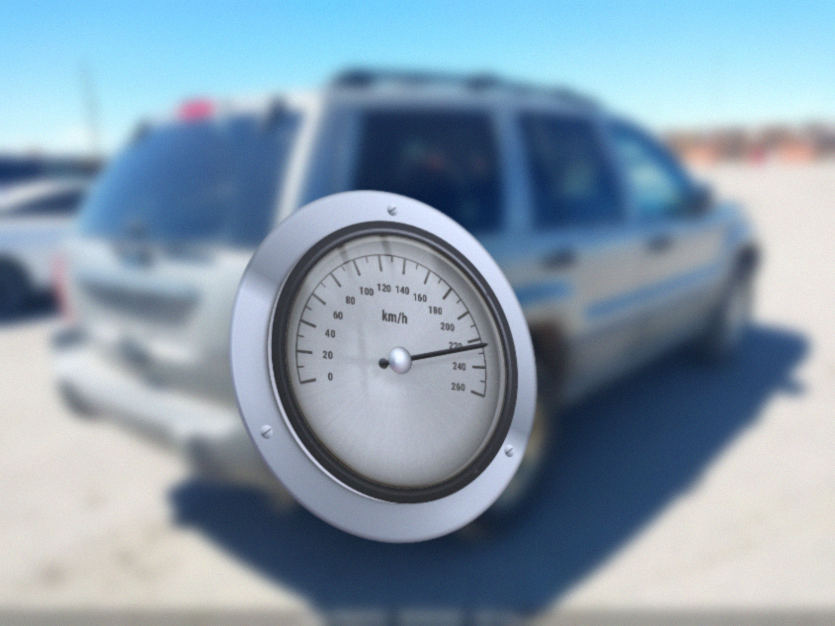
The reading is 225 km/h
